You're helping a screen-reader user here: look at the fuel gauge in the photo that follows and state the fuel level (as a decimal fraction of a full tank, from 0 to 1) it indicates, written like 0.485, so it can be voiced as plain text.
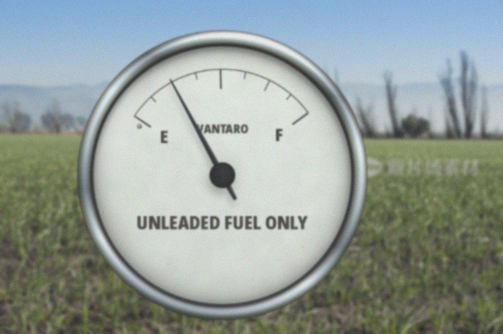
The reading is 0.25
